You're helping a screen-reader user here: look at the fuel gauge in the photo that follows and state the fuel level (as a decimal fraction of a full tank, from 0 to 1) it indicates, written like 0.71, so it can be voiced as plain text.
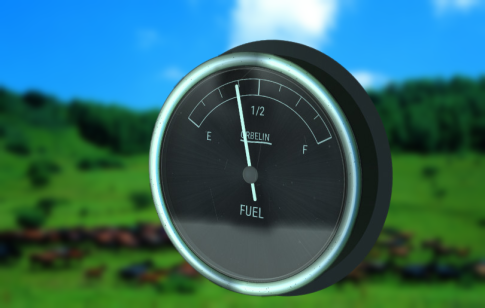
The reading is 0.375
